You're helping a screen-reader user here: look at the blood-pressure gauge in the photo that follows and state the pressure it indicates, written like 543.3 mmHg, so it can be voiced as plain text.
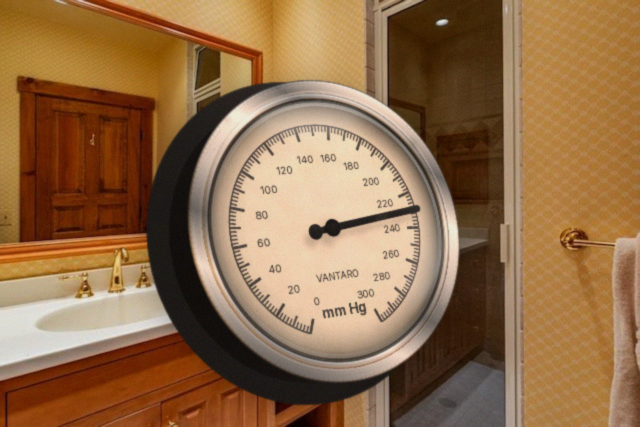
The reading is 230 mmHg
